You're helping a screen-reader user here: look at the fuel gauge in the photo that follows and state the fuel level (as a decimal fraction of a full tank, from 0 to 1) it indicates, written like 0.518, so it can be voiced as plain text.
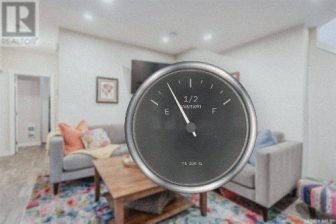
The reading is 0.25
